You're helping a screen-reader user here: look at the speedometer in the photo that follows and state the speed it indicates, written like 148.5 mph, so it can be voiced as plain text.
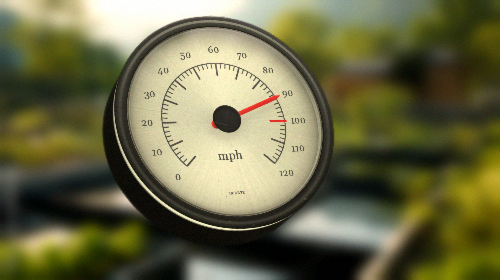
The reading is 90 mph
